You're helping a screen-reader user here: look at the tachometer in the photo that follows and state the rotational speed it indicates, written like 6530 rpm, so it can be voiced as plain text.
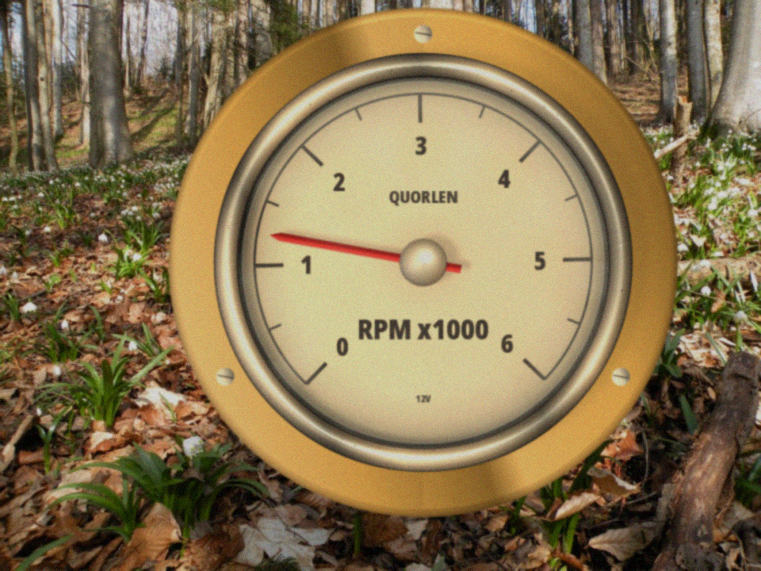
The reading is 1250 rpm
